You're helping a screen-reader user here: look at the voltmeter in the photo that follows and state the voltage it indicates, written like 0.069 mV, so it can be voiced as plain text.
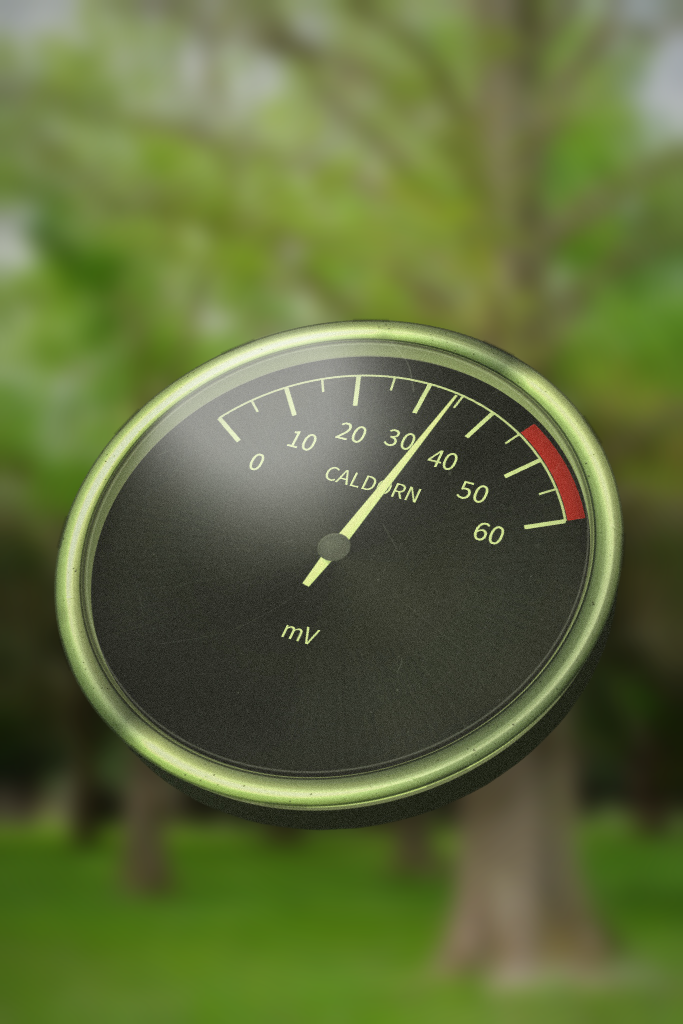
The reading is 35 mV
